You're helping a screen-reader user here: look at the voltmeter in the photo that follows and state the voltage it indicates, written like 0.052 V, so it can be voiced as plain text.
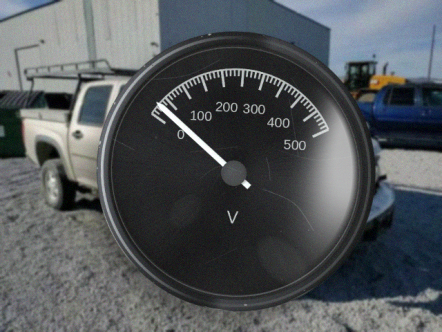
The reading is 30 V
